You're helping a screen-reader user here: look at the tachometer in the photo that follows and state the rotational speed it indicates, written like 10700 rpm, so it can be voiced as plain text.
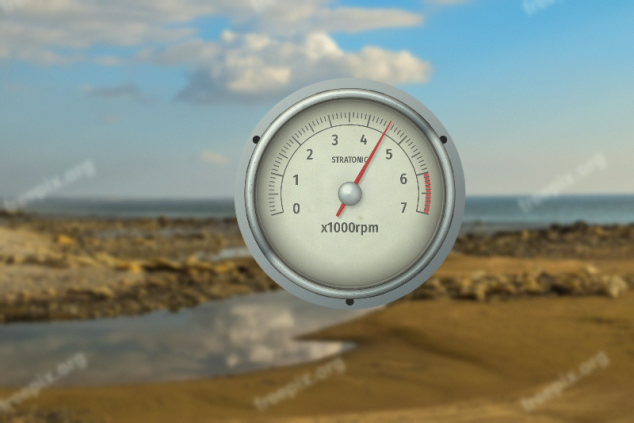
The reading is 4500 rpm
